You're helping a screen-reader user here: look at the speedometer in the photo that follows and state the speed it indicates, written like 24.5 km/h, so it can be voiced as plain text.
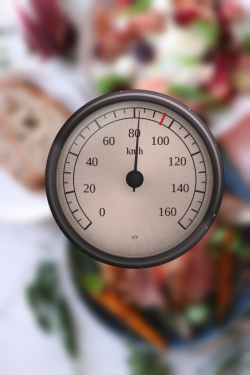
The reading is 82.5 km/h
